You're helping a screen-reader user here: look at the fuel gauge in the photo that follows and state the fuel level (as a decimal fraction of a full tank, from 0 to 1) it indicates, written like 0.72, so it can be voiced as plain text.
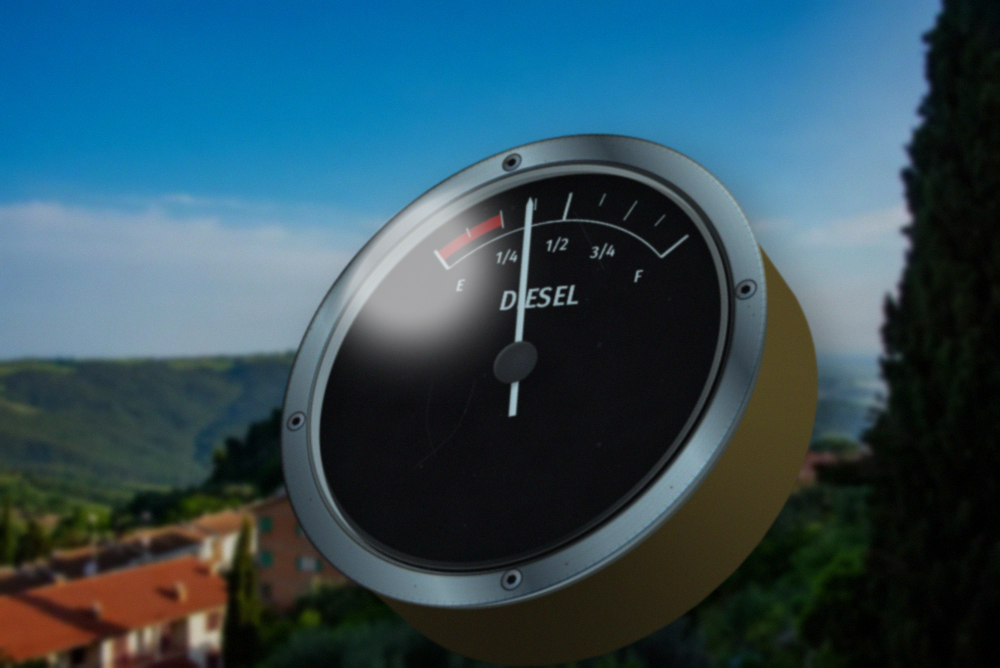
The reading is 0.375
